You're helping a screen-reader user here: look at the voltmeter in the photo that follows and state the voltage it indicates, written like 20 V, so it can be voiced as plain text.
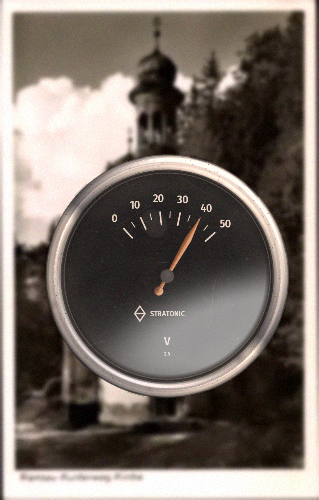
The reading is 40 V
